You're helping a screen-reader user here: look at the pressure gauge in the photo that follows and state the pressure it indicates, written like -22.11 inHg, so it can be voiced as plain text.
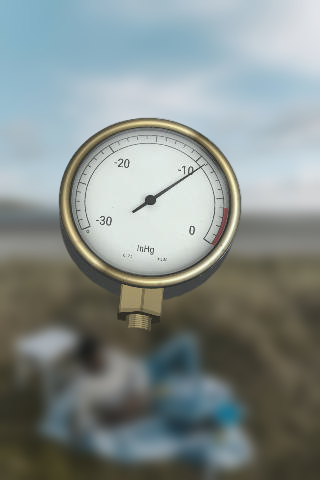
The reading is -9 inHg
